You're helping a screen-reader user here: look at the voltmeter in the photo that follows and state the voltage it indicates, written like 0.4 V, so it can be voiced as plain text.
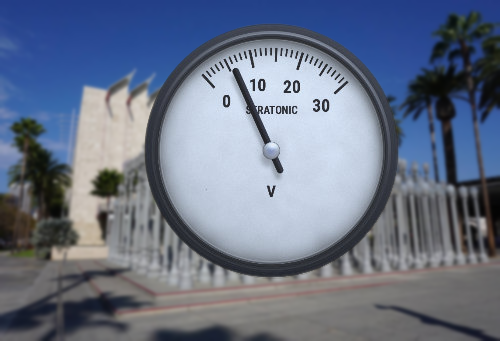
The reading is 6 V
